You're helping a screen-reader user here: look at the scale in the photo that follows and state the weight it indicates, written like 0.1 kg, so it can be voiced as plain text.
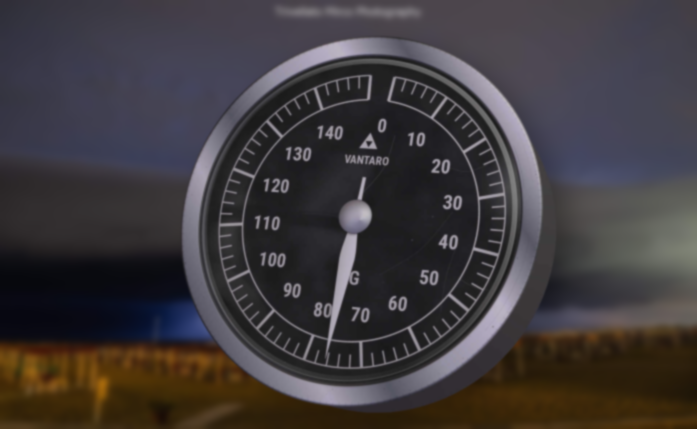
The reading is 76 kg
